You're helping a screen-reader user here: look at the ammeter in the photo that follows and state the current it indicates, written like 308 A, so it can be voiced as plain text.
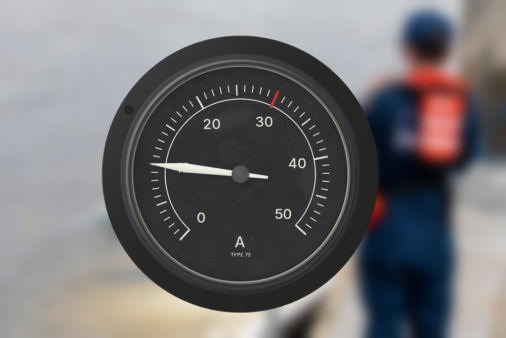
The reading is 10 A
